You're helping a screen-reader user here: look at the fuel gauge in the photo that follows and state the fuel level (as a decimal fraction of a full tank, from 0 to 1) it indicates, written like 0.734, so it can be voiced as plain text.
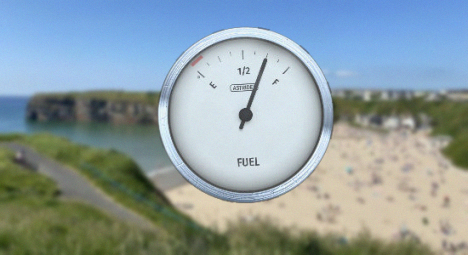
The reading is 0.75
